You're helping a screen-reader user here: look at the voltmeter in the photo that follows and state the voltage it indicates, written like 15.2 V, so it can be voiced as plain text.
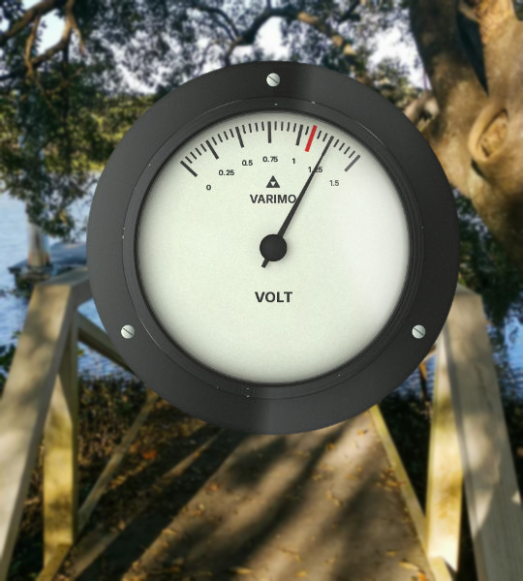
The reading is 1.25 V
